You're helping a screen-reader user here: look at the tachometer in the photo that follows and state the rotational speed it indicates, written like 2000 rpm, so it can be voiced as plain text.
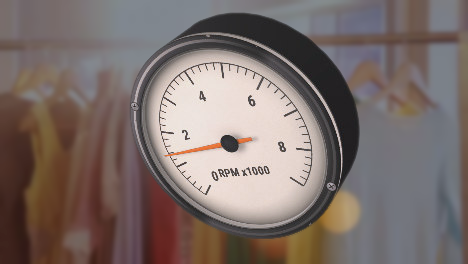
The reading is 1400 rpm
